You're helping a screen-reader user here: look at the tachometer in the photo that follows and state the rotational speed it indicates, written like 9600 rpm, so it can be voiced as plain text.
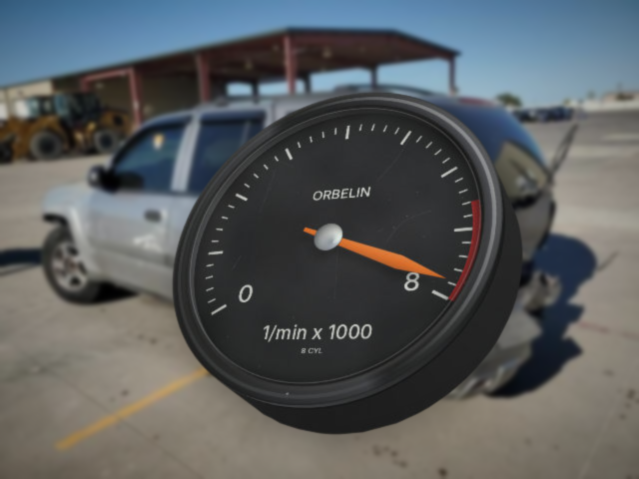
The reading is 7800 rpm
